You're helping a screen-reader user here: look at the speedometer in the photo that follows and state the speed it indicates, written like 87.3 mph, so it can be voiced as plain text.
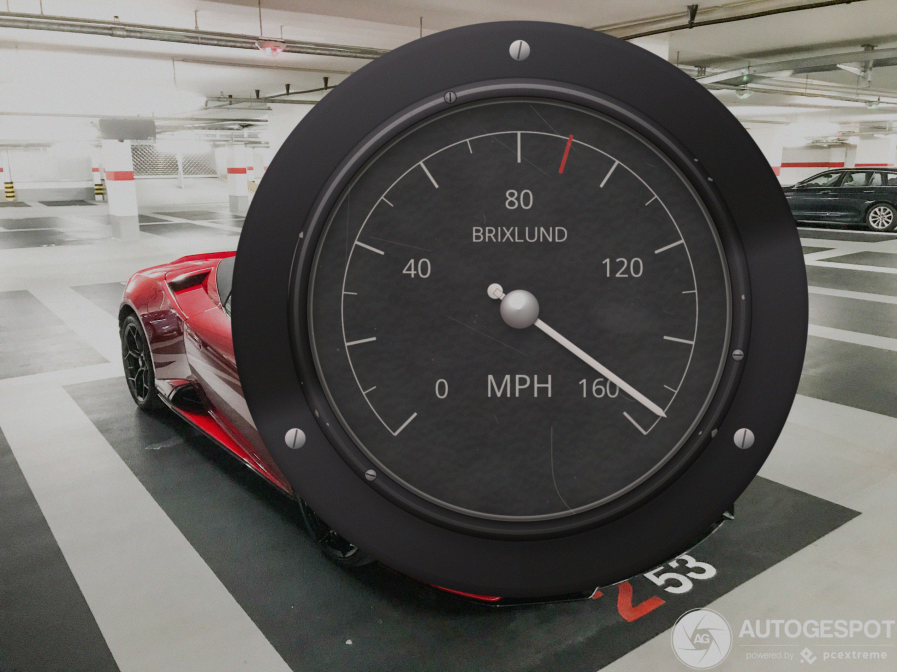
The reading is 155 mph
